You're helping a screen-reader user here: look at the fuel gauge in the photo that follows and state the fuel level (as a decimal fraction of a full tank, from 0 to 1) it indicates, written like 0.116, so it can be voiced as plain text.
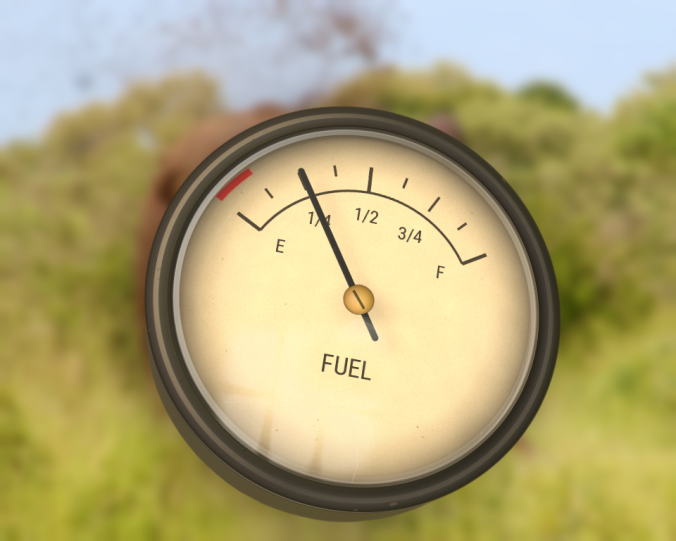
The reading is 0.25
